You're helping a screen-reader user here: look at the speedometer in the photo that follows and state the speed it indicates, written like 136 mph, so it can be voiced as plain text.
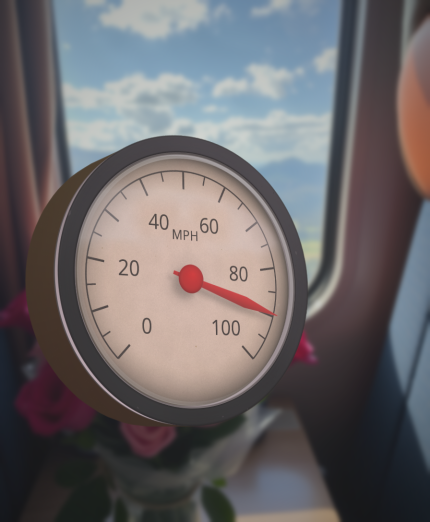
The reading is 90 mph
